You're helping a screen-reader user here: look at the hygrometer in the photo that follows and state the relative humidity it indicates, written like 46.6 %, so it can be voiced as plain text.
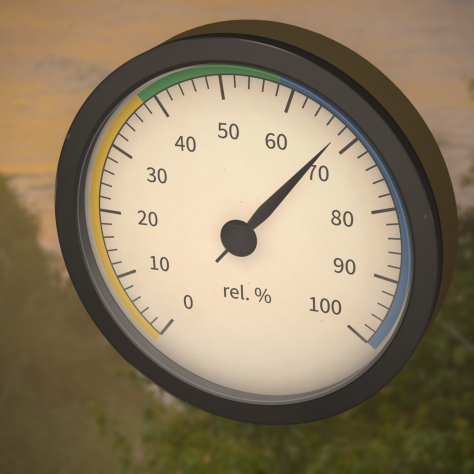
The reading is 68 %
